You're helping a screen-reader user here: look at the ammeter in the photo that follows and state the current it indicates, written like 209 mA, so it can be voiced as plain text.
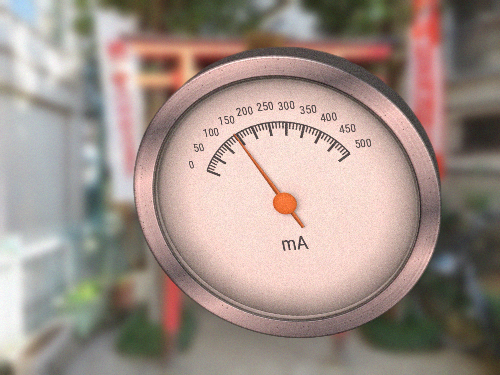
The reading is 150 mA
